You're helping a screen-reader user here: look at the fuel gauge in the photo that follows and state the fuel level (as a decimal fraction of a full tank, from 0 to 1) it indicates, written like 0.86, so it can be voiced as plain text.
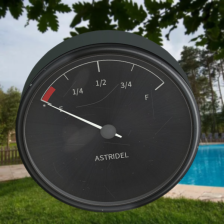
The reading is 0
